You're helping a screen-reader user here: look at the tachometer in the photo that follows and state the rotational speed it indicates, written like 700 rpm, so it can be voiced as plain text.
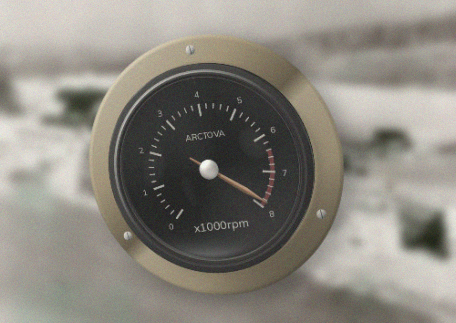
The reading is 7800 rpm
